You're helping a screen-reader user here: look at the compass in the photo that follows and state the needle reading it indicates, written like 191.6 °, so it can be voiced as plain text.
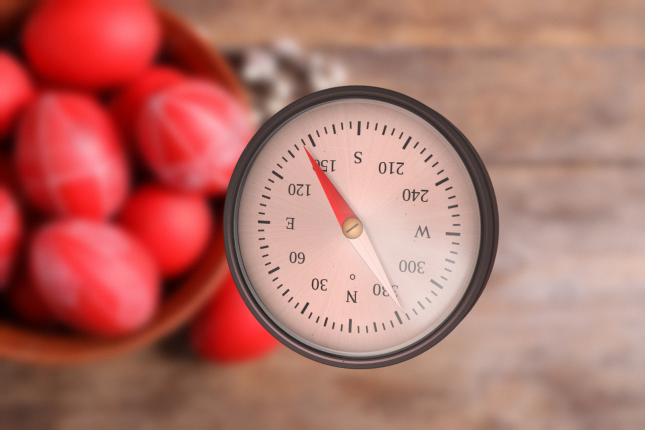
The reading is 145 °
